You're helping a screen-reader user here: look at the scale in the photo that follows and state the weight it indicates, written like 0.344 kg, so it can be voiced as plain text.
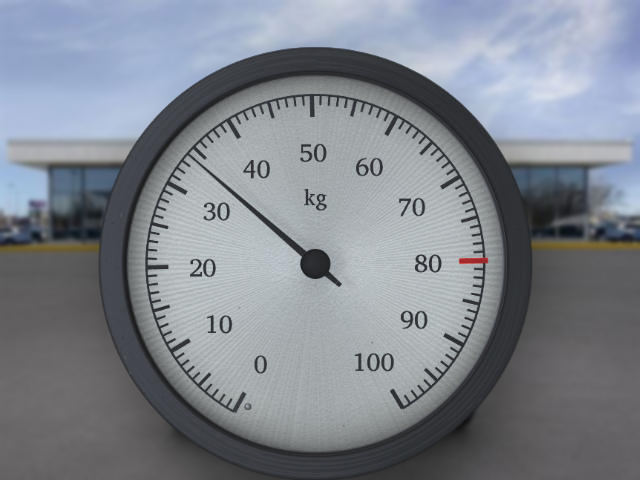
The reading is 34 kg
